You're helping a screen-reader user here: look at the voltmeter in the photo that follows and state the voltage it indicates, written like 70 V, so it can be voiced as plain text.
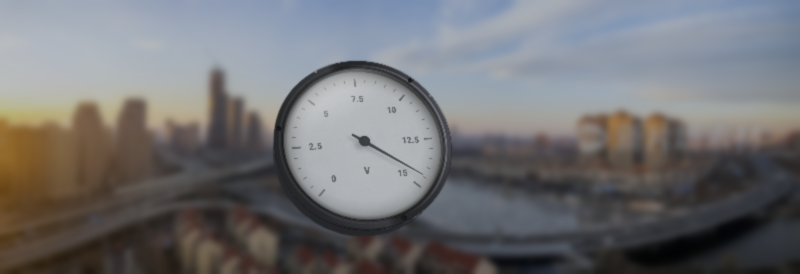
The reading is 14.5 V
